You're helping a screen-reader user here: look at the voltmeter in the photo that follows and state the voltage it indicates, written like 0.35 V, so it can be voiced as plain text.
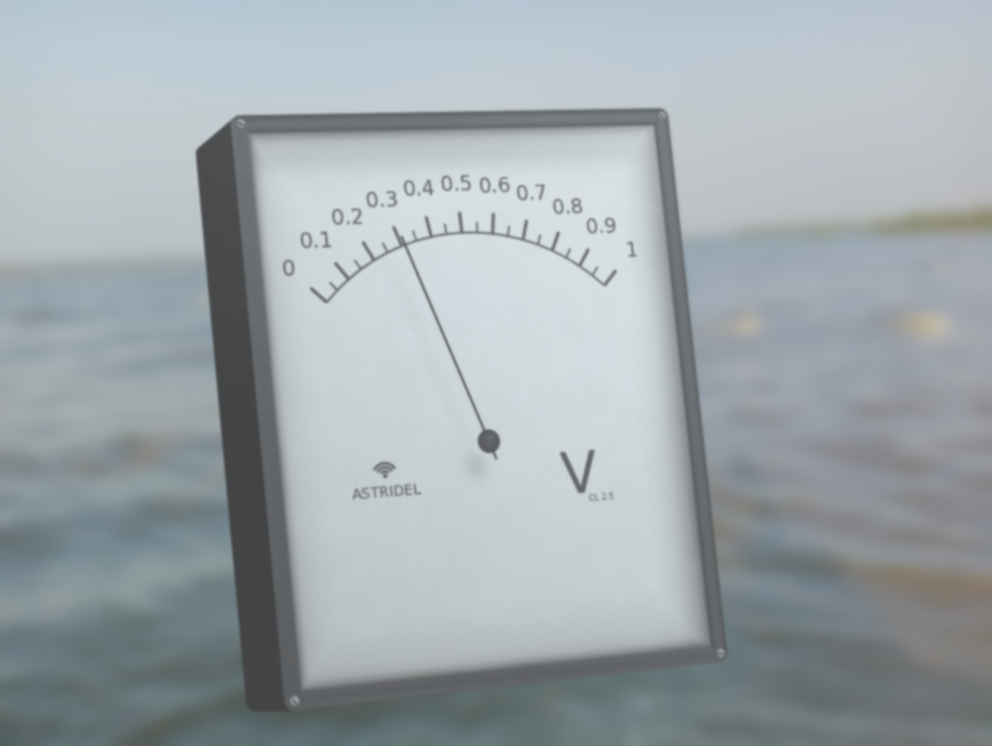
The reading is 0.3 V
